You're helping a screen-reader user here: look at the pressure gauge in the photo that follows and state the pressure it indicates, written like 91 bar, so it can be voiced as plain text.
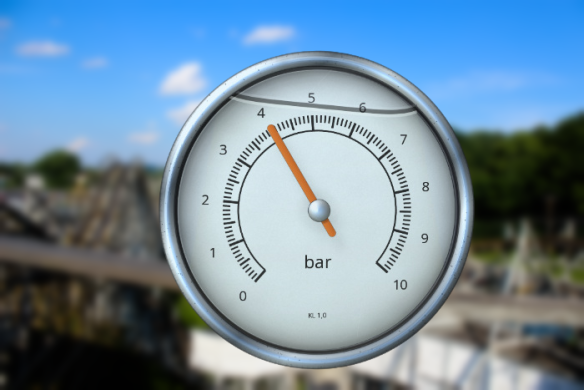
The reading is 4 bar
